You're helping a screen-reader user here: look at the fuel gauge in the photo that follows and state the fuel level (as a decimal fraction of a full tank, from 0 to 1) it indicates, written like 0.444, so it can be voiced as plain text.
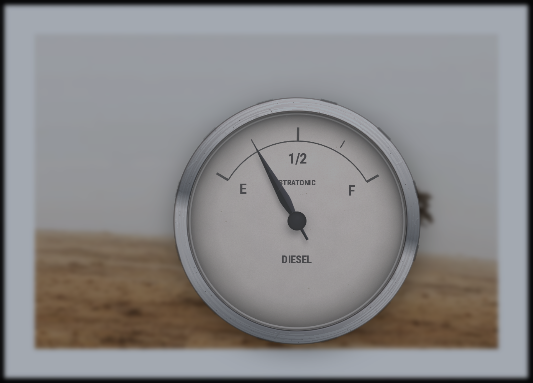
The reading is 0.25
